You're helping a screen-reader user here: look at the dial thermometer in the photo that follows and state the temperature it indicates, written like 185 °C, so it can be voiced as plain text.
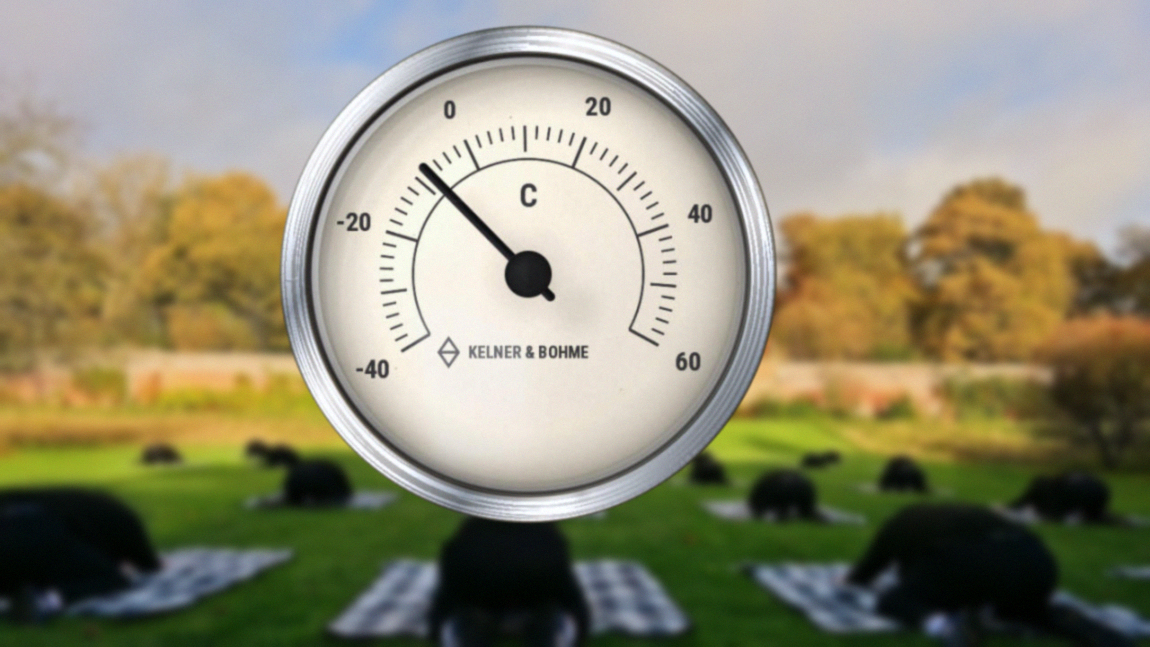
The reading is -8 °C
